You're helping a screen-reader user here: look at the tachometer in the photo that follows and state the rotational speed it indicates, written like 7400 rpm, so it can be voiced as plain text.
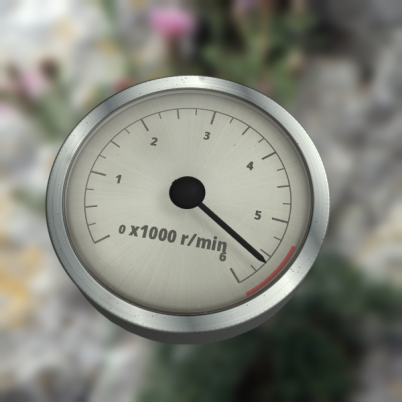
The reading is 5625 rpm
